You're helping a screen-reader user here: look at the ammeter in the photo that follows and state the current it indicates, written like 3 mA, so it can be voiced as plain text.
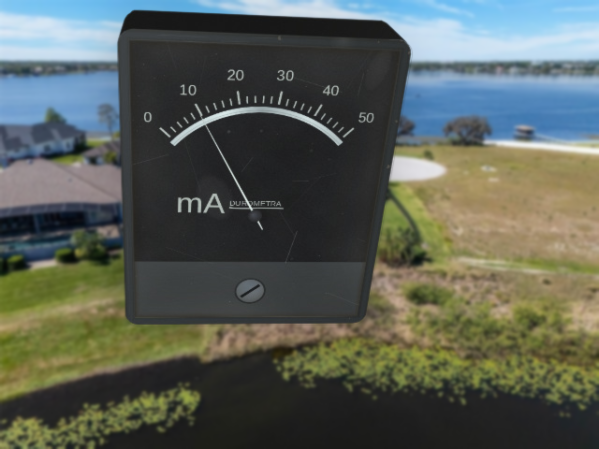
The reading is 10 mA
